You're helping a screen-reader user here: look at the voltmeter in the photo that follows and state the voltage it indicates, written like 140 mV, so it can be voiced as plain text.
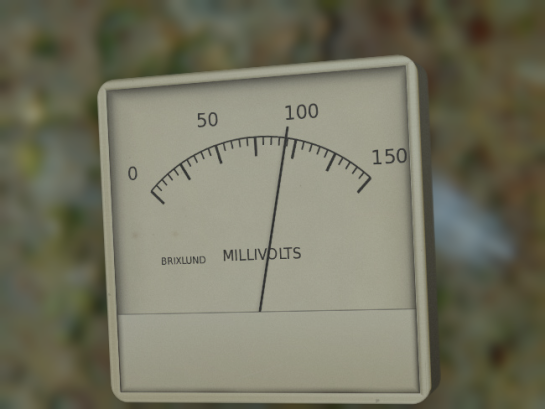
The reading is 95 mV
